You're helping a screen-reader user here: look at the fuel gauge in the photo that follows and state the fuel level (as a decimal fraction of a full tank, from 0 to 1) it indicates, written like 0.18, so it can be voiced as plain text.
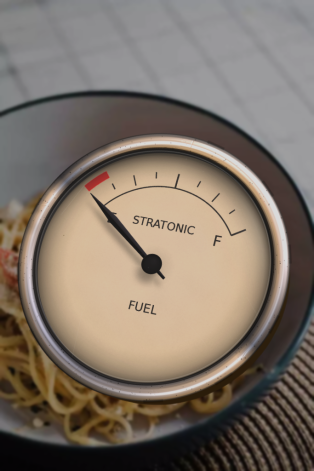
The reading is 0
